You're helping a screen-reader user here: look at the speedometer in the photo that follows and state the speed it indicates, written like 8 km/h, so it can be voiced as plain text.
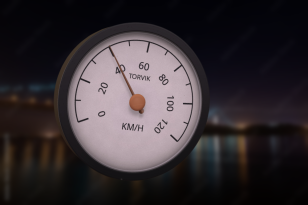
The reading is 40 km/h
